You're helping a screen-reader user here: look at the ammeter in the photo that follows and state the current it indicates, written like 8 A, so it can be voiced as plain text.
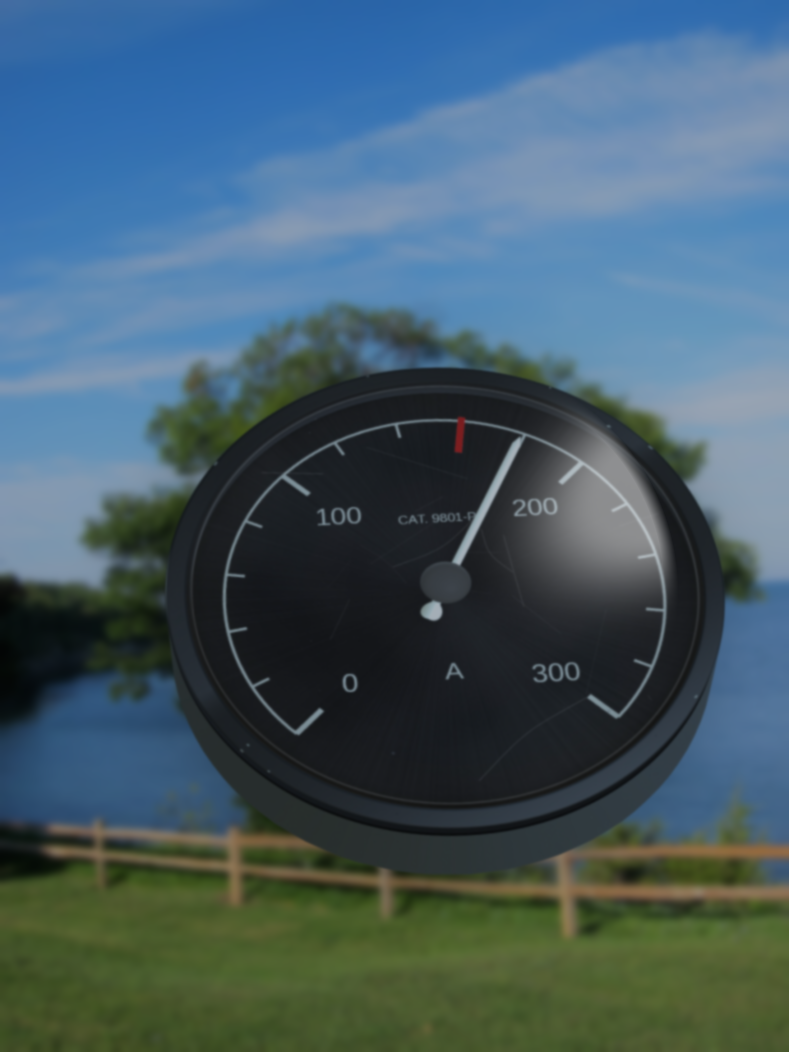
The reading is 180 A
